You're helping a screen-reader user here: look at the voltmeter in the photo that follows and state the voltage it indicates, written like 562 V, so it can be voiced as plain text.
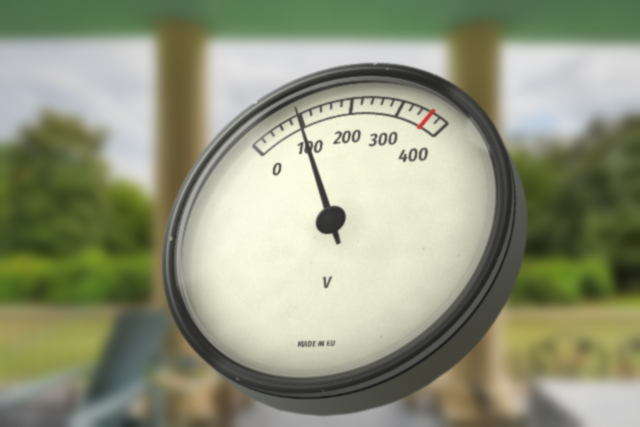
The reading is 100 V
